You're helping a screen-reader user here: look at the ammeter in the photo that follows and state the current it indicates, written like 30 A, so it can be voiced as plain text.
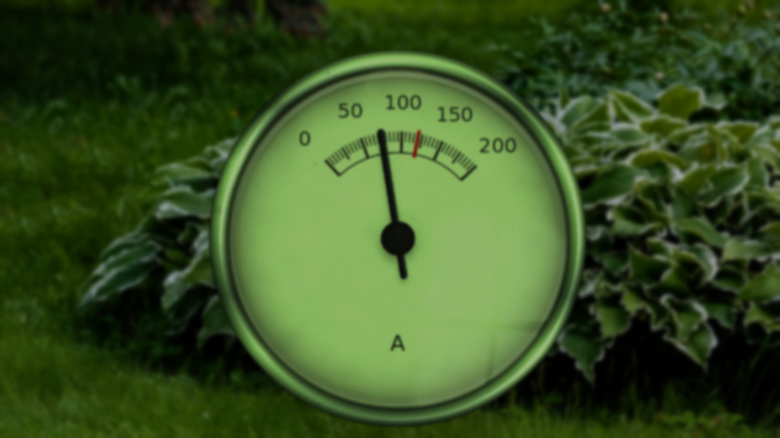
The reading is 75 A
